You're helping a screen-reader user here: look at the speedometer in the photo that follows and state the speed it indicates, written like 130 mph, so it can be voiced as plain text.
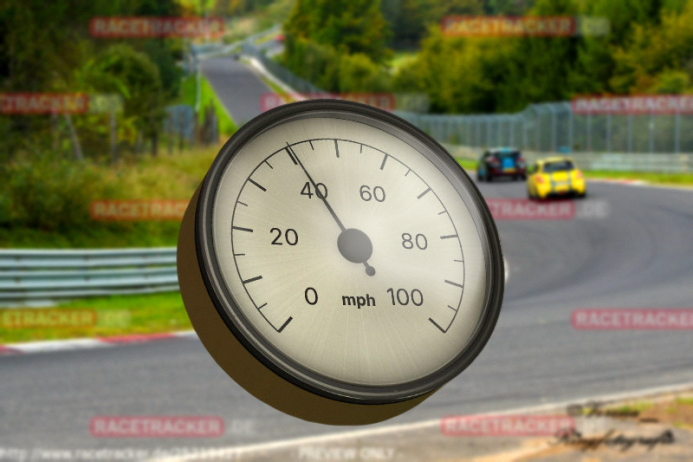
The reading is 40 mph
